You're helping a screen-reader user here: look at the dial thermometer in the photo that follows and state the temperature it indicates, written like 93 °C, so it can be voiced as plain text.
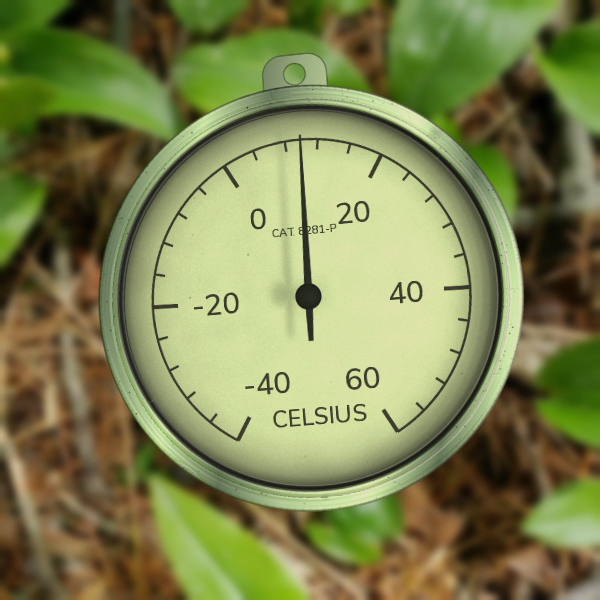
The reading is 10 °C
